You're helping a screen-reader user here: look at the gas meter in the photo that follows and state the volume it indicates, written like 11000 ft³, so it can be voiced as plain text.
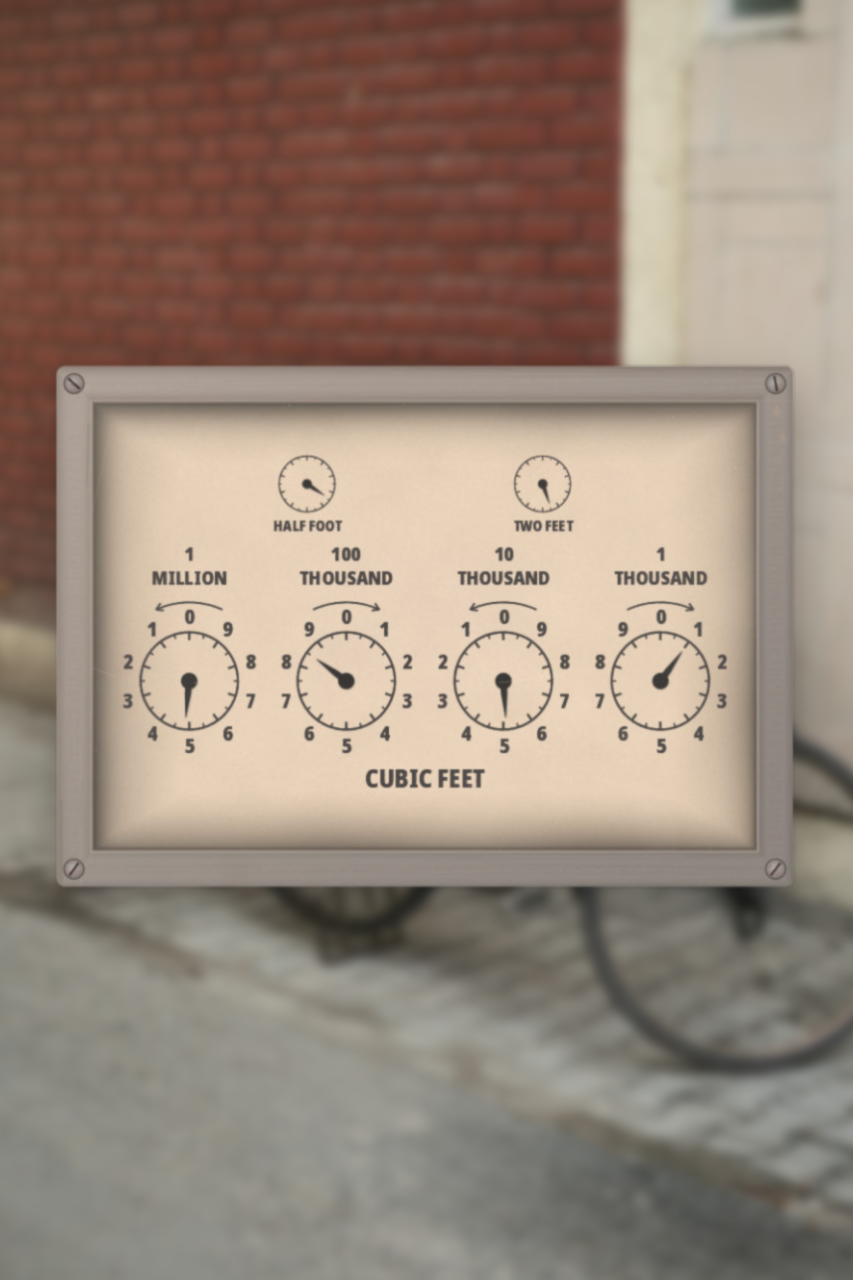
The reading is 485100 ft³
